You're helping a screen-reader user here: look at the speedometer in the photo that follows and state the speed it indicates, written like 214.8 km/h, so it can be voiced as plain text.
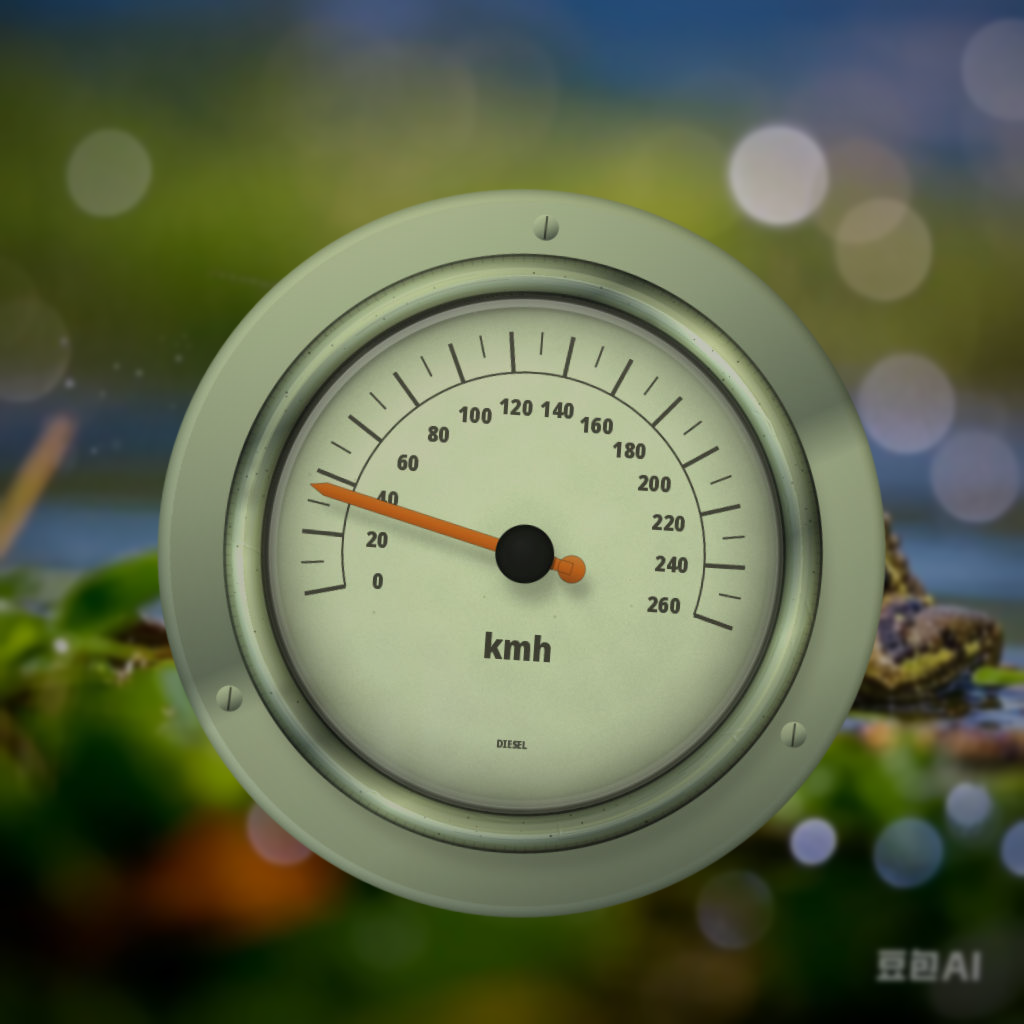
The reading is 35 km/h
